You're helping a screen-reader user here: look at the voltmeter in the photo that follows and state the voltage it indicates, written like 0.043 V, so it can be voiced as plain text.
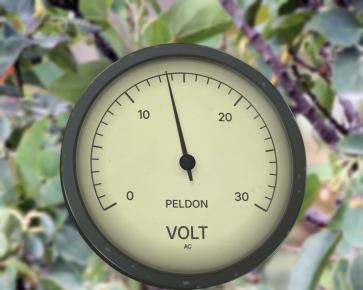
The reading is 13.5 V
